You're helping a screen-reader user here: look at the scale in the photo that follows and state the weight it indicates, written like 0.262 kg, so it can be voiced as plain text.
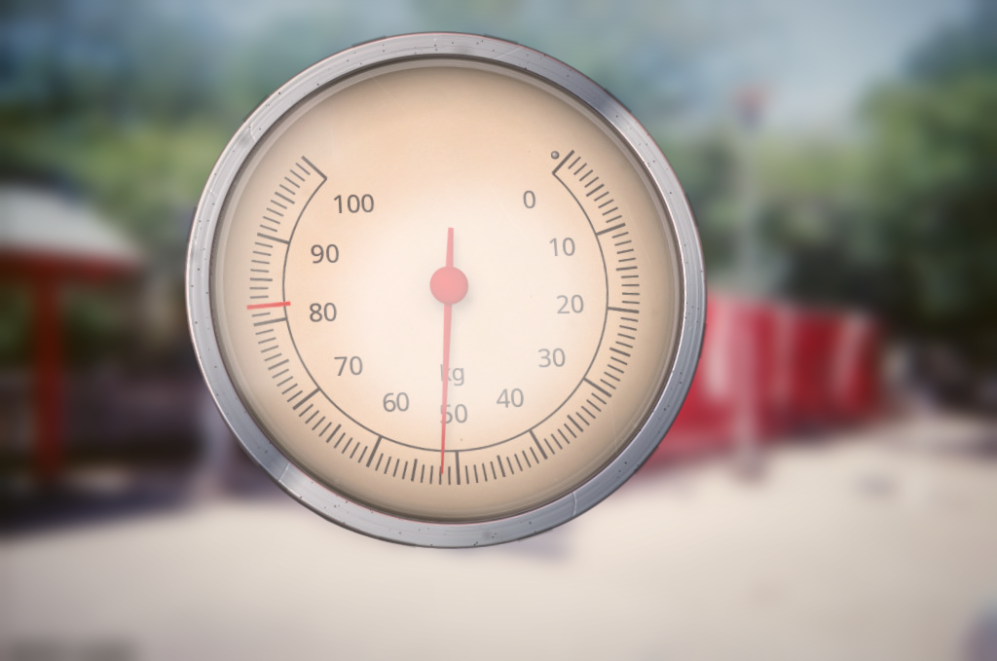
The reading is 52 kg
